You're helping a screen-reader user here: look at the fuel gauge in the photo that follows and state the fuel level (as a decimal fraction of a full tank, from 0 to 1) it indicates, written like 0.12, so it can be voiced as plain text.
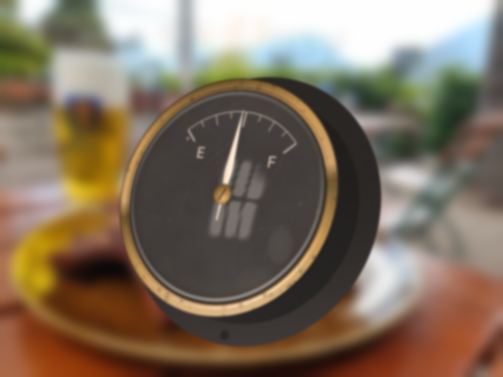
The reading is 0.5
